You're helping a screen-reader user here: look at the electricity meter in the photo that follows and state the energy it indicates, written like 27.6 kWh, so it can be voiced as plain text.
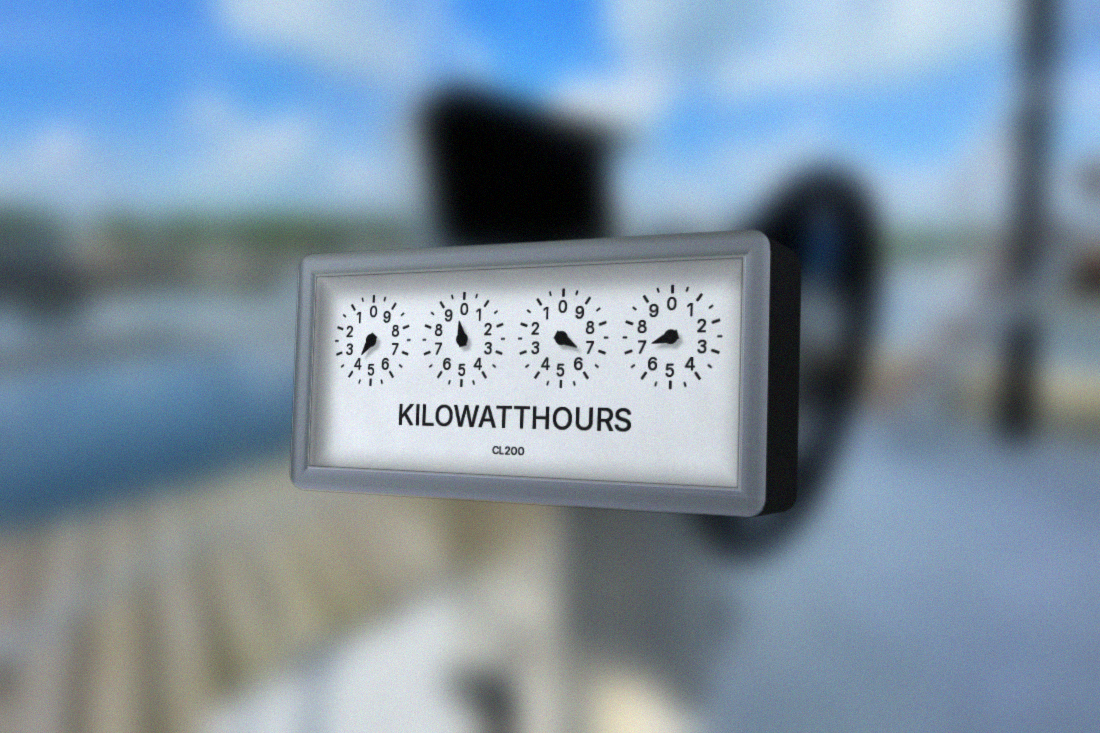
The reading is 3967 kWh
